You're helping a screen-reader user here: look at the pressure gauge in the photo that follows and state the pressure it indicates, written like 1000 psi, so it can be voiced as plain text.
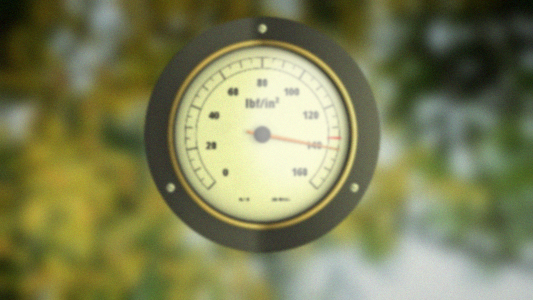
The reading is 140 psi
